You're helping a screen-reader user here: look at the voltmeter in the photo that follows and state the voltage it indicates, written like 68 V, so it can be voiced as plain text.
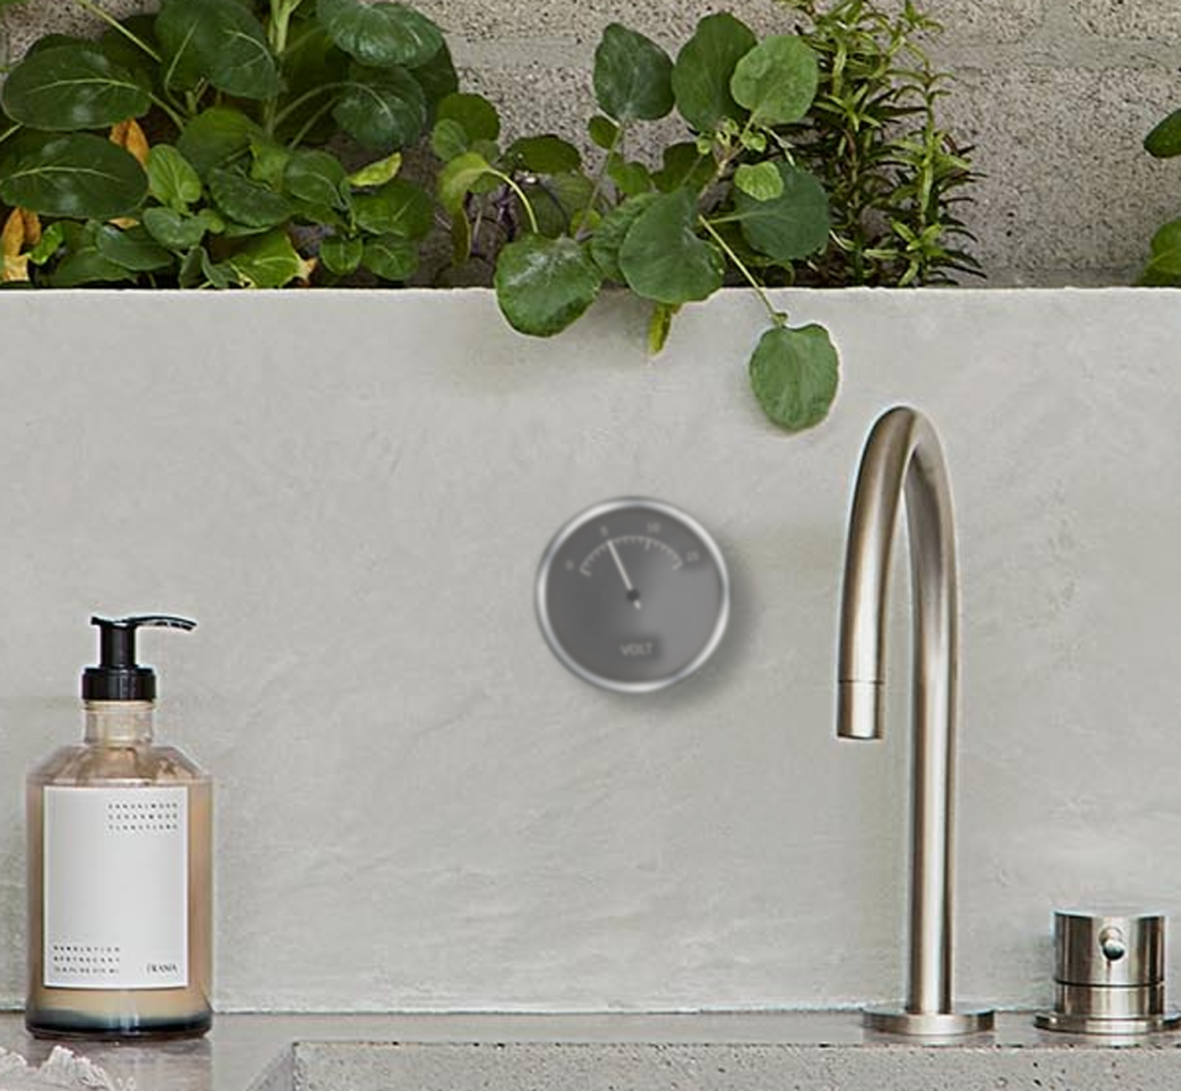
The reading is 5 V
